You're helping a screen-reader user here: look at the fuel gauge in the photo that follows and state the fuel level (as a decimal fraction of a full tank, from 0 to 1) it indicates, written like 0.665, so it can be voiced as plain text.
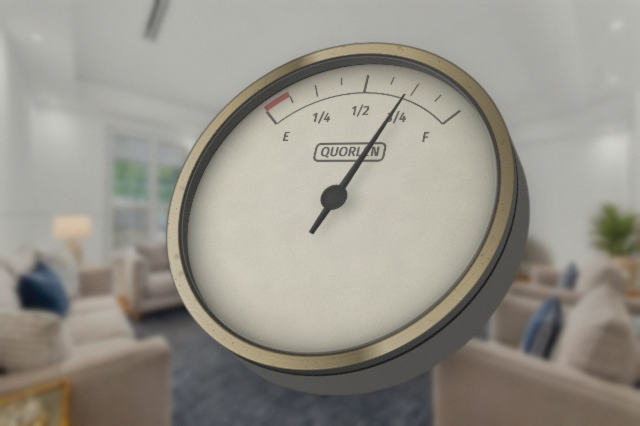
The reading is 0.75
